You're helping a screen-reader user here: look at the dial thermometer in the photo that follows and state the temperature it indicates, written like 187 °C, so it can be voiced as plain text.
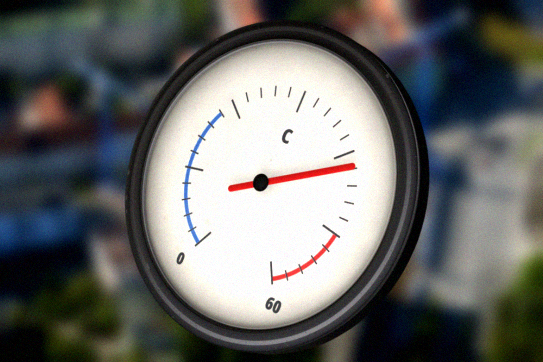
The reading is 42 °C
